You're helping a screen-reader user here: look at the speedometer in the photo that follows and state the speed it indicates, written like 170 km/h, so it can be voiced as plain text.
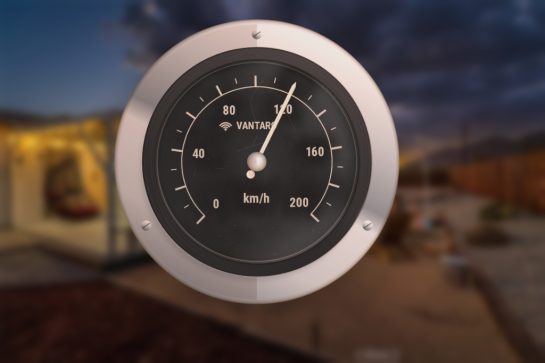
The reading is 120 km/h
